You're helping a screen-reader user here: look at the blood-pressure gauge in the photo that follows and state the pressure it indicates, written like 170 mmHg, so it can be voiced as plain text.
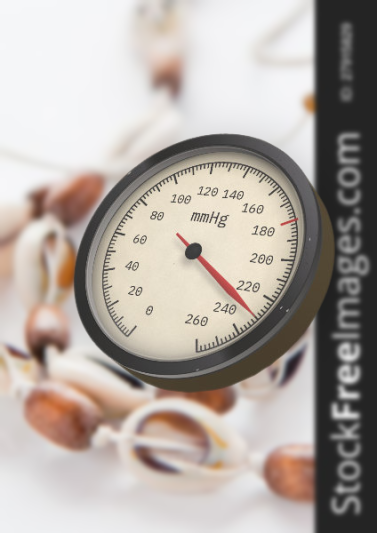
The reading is 230 mmHg
